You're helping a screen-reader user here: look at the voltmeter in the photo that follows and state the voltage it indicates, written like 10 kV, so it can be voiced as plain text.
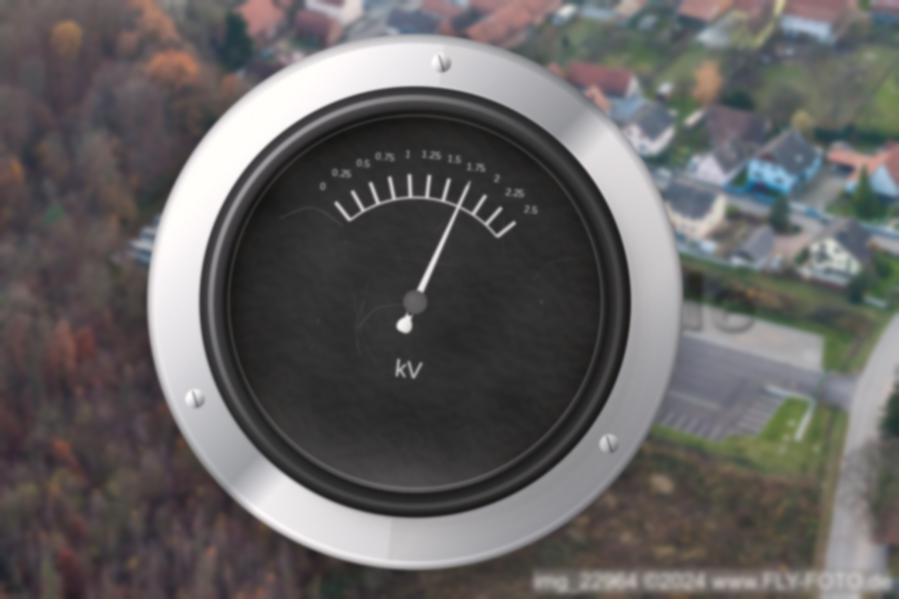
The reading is 1.75 kV
